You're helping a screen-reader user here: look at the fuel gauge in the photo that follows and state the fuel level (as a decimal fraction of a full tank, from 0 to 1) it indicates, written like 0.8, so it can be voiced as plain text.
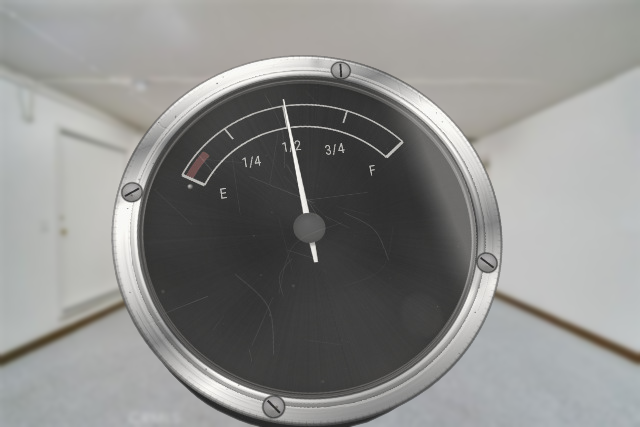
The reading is 0.5
